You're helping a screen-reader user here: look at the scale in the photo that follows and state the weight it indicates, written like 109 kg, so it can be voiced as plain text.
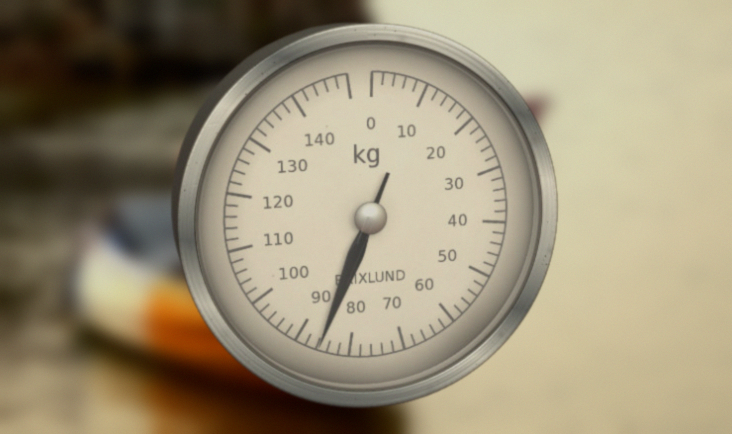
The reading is 86 kg
